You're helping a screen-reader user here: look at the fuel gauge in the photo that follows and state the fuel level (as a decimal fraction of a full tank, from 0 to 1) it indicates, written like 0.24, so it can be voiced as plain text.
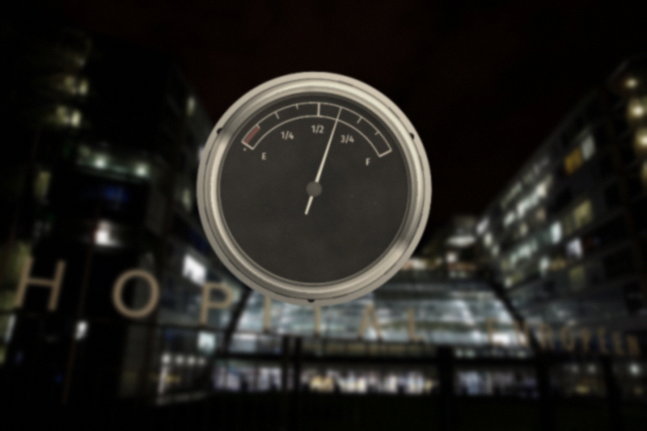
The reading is 0.625
